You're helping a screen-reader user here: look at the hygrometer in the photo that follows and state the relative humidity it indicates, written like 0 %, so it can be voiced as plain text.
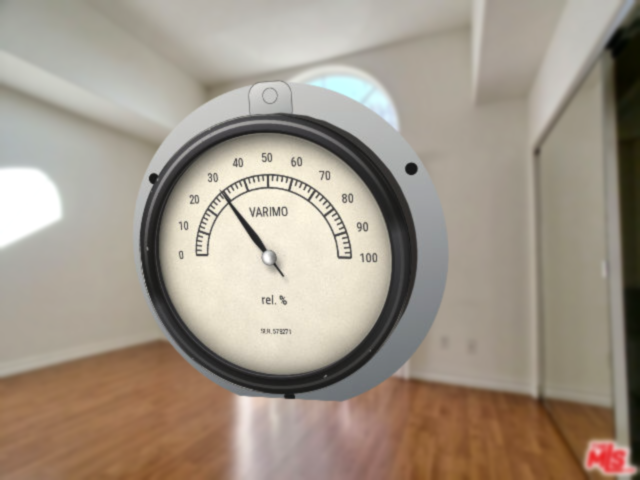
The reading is 30 %
